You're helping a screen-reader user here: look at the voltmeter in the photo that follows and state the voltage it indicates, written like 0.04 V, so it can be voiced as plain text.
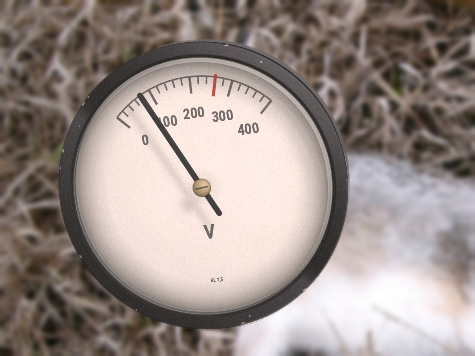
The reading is 80 V
